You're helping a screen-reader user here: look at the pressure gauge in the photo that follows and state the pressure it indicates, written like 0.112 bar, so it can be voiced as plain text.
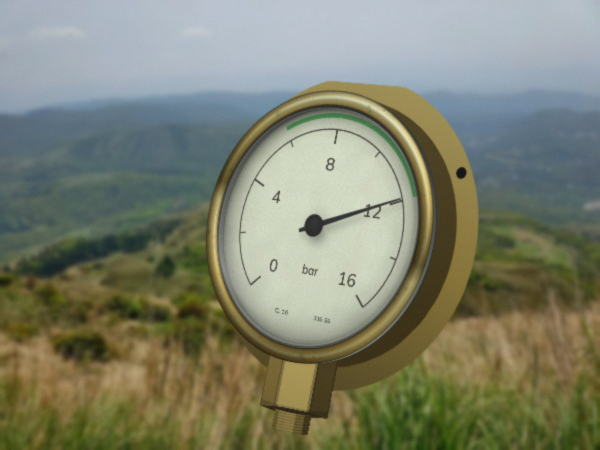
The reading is 12 bar
